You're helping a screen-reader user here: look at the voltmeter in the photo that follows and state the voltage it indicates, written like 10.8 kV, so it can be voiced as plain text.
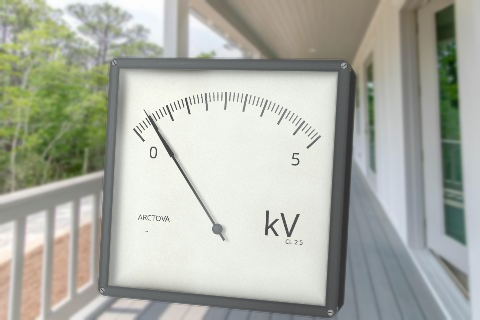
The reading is 0.5 kV
